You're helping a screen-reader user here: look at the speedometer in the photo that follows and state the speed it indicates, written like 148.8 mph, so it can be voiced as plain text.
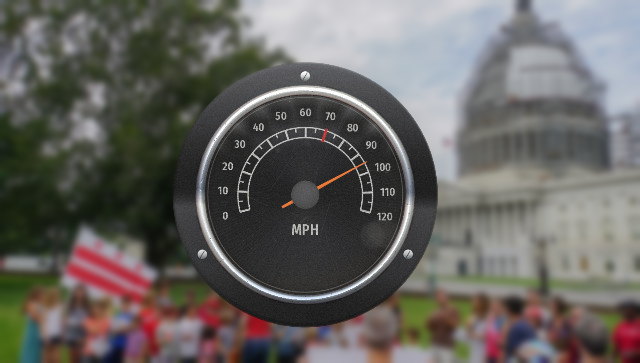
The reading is 95 mph
